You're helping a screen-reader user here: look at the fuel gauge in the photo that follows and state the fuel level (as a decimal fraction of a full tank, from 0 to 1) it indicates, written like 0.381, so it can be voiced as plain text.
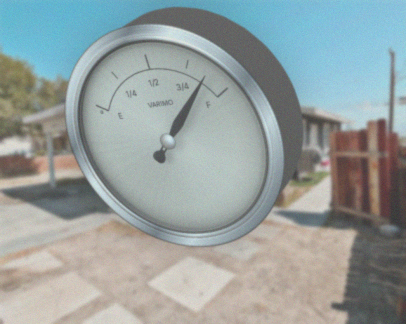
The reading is 0.875
